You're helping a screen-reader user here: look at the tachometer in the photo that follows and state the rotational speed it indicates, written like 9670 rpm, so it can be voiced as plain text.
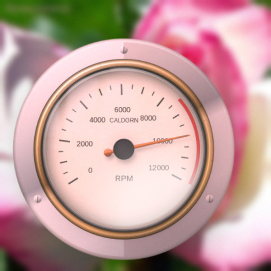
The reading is 10000 rpm
